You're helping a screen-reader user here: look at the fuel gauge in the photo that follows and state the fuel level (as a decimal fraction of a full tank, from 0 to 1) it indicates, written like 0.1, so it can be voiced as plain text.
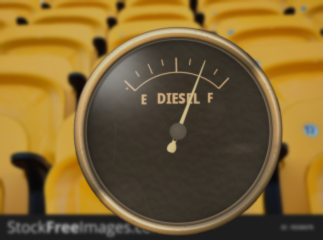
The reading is 0.75
